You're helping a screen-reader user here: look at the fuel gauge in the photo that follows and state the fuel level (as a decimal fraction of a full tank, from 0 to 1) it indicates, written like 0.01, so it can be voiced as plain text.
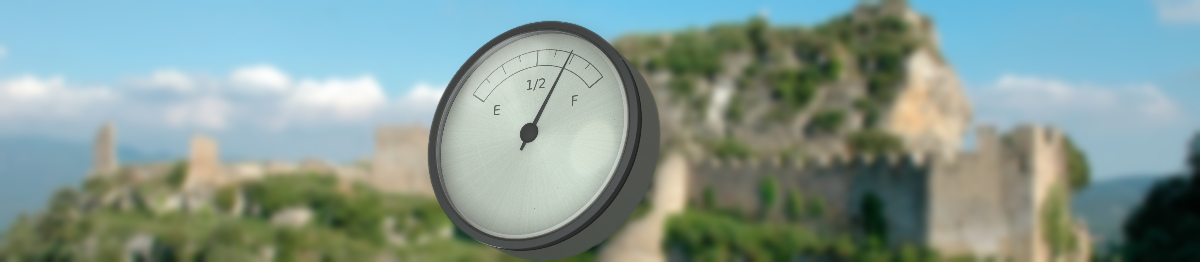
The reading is 0.75
